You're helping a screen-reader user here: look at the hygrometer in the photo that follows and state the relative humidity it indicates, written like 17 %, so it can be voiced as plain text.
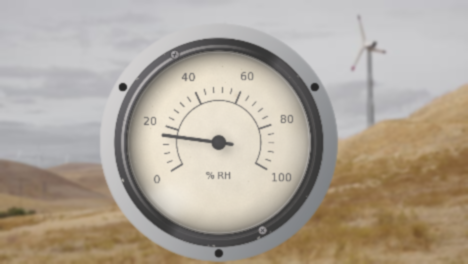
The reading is 16 %
